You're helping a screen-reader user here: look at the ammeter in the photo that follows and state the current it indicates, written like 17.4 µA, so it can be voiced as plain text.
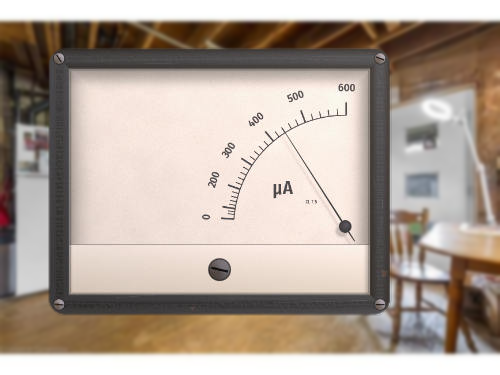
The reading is 440 µA
